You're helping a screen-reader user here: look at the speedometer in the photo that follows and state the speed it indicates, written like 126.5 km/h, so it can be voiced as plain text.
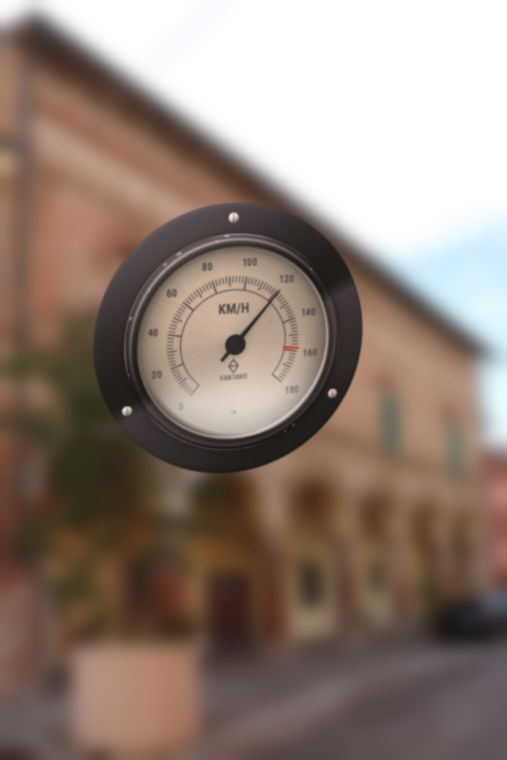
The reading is 120 km/h
